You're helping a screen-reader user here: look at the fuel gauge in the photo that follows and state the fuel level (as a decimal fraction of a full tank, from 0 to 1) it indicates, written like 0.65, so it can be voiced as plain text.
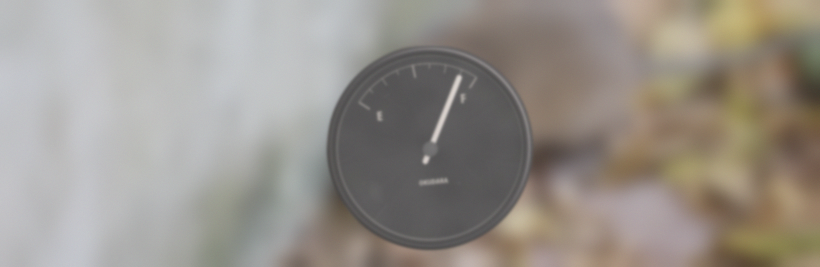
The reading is 0.875
